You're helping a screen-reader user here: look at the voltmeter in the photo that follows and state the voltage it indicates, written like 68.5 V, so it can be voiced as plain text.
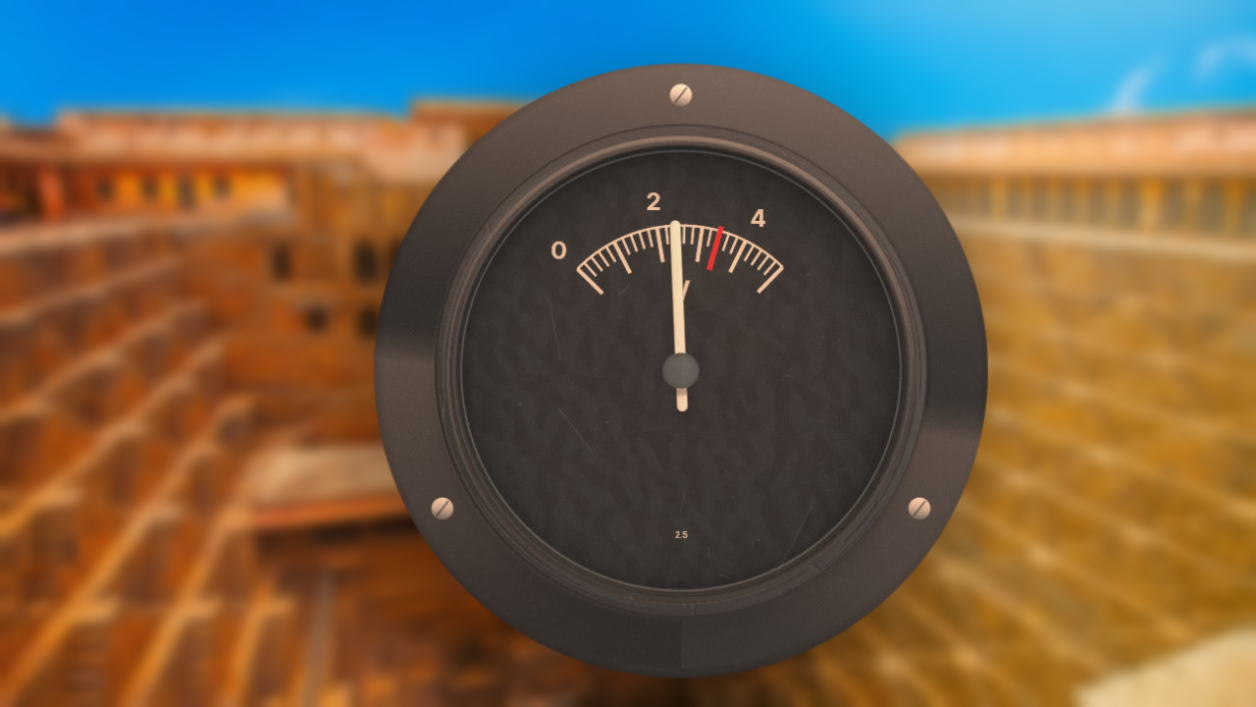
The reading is 2.4 V
